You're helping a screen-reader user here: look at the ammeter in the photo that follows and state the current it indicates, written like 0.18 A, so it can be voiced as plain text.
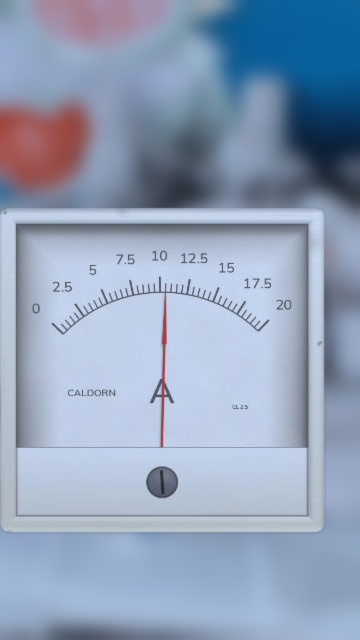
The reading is 10.5 A
